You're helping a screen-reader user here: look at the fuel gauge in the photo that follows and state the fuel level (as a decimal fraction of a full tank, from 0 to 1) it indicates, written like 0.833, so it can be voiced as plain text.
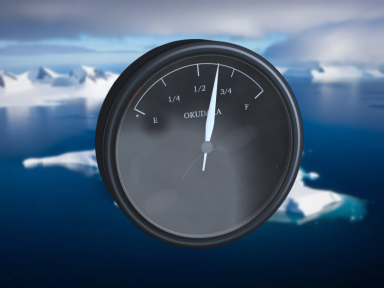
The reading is 0.625
